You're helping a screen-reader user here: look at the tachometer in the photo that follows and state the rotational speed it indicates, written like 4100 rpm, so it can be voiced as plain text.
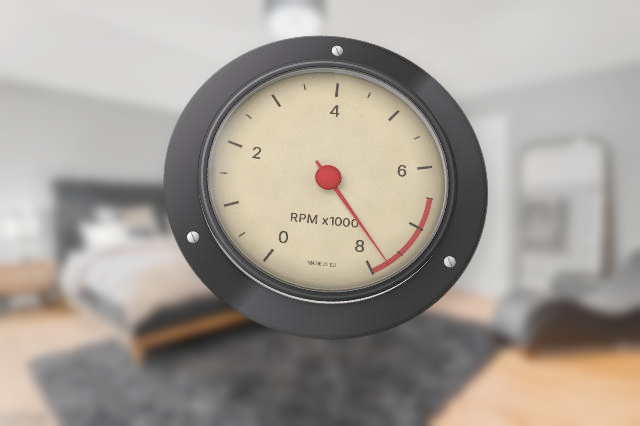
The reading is 7750 rpm
